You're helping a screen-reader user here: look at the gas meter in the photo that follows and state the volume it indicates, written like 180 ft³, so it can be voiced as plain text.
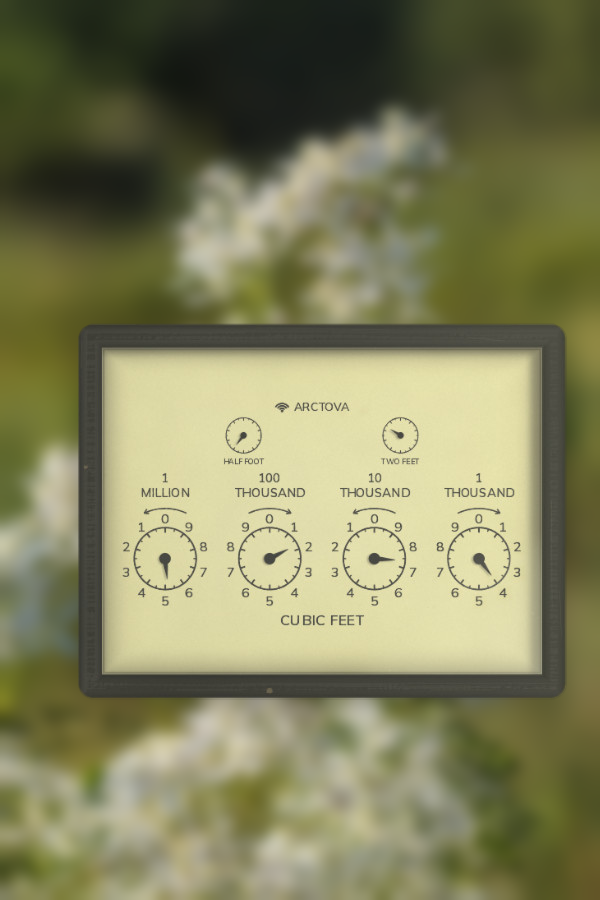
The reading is 517400 ft³
